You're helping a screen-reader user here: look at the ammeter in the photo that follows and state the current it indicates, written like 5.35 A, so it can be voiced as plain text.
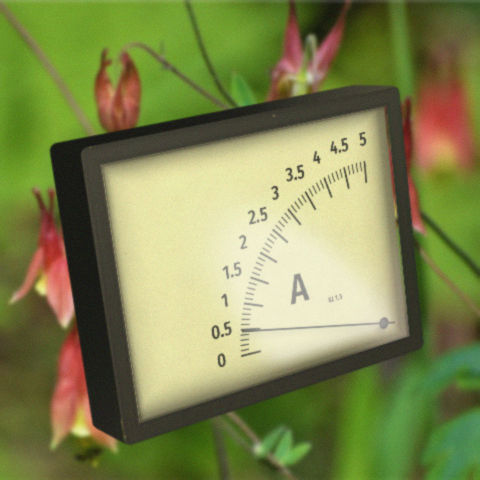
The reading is 0.5 A
